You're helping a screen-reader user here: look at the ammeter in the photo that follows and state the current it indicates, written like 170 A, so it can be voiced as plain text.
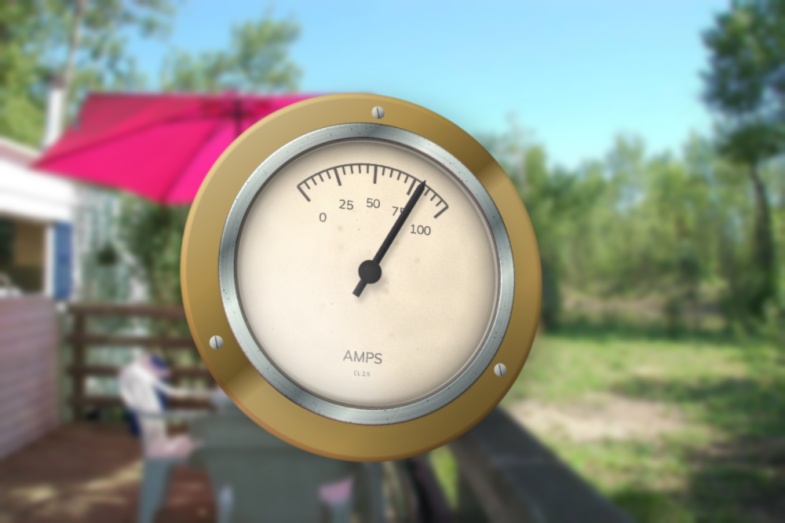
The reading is 80 A
